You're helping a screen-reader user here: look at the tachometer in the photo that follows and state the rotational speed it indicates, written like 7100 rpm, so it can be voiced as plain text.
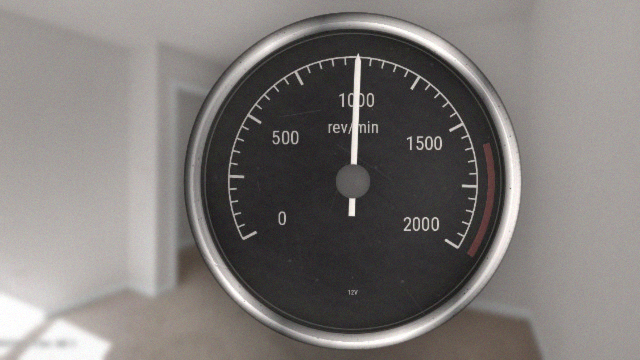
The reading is 1000 rpm
